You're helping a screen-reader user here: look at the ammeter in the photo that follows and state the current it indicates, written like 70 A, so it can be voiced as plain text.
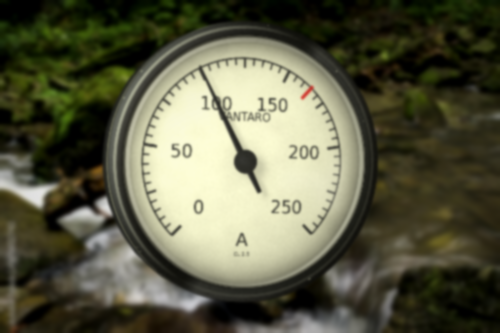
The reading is 100 A
